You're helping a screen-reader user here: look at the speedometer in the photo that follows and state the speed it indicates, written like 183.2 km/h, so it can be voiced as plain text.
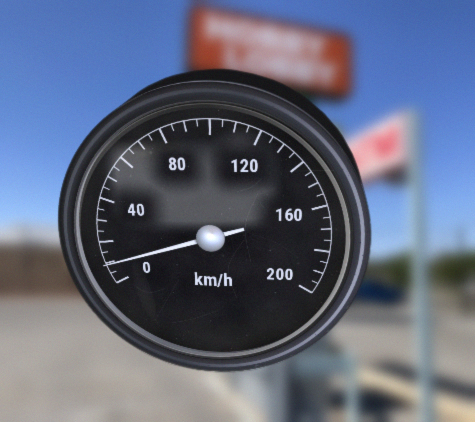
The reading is 10 km/h
